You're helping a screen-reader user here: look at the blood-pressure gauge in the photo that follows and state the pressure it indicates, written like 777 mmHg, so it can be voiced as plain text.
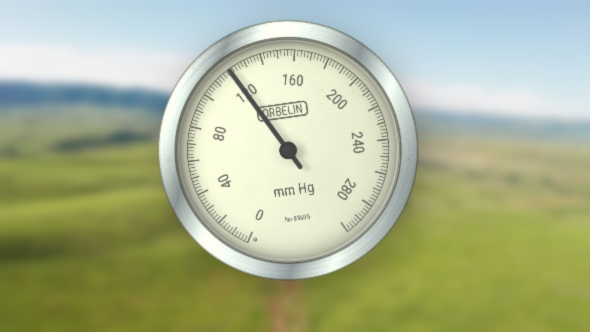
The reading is 120 mmHg
